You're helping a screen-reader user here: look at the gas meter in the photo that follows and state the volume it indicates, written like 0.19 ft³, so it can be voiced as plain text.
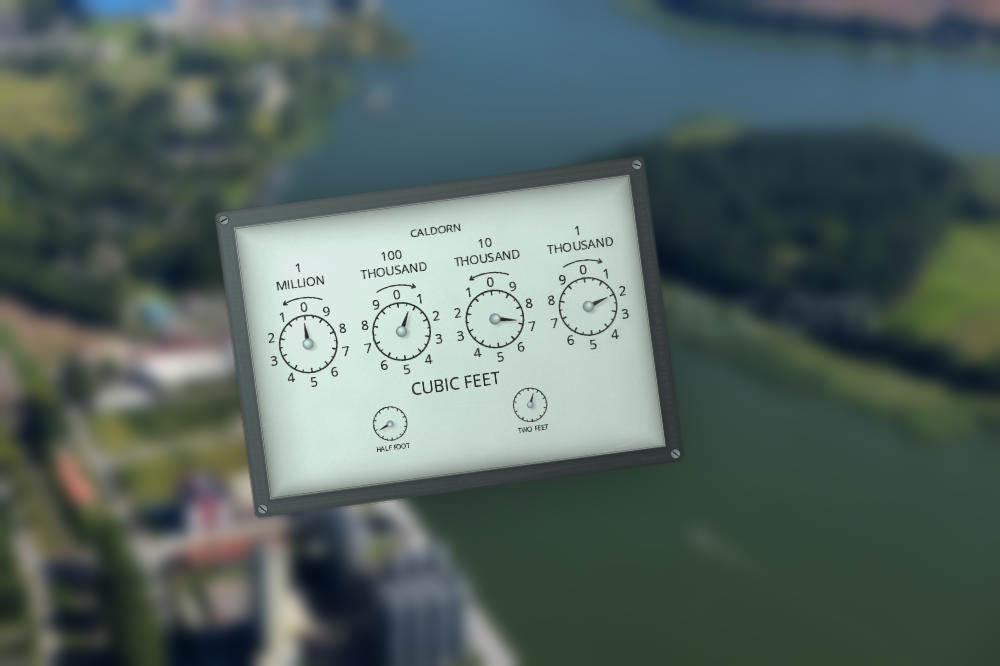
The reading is 7200 ft³
